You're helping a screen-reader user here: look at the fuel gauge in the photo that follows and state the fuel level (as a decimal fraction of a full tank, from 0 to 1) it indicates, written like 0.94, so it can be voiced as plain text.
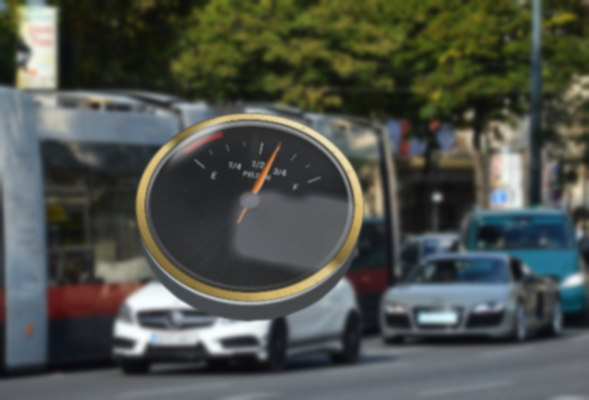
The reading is 0.625
